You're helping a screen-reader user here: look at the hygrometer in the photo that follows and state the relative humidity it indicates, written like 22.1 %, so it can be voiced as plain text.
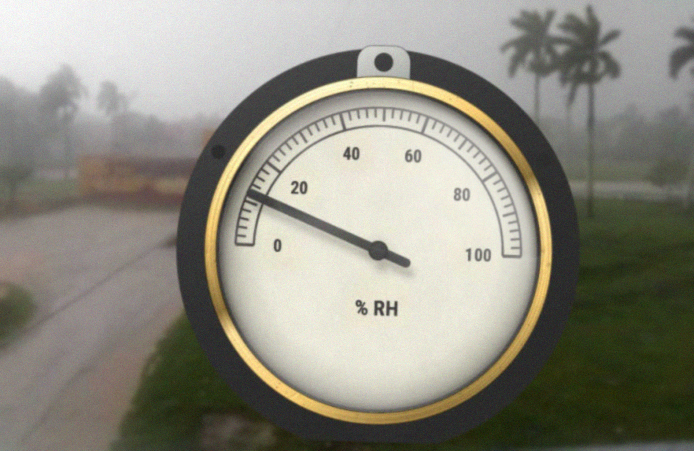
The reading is 12 %
